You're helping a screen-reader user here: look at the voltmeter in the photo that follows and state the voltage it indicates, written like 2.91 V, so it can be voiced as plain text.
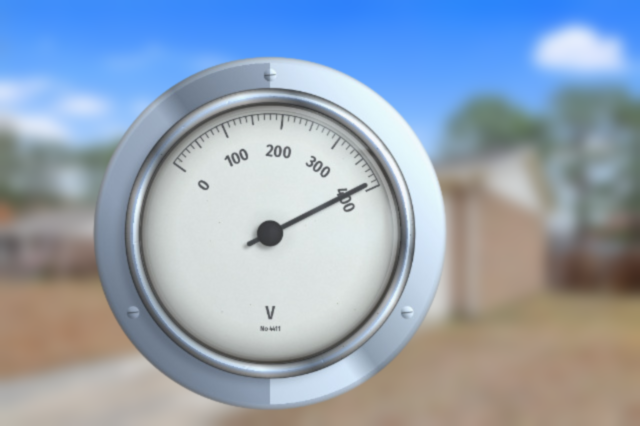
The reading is 390 V
